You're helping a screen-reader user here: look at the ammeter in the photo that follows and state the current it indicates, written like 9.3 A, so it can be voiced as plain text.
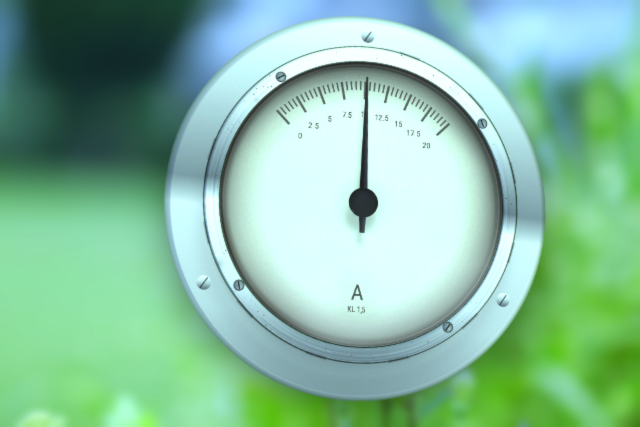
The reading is 10 A
